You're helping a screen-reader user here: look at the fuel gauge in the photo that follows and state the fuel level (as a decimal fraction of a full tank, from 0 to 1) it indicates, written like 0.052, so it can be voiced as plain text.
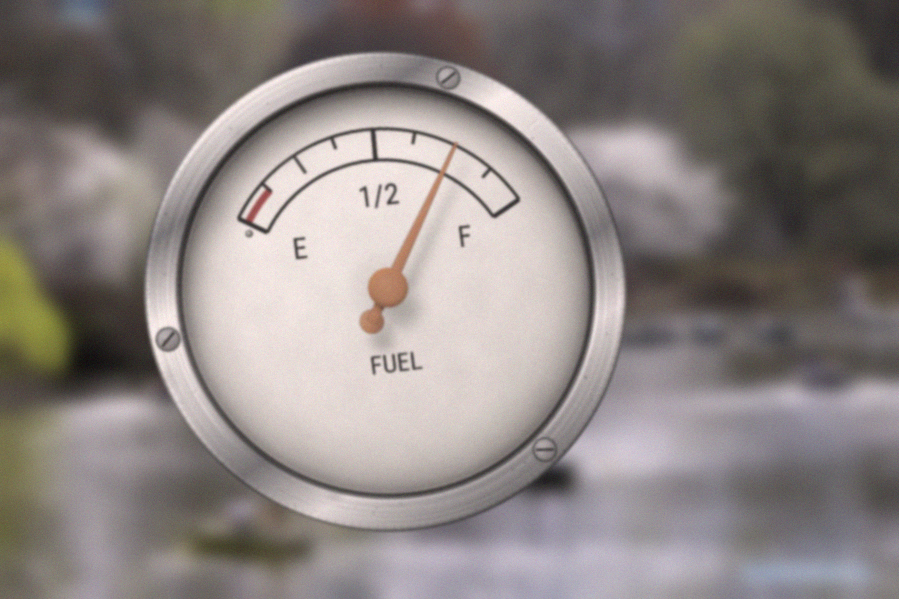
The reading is 0.75
